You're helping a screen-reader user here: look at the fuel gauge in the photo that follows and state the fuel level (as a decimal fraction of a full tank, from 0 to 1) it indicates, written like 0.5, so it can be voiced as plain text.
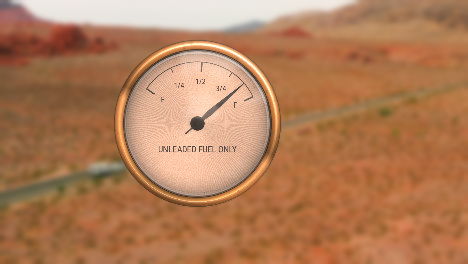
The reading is 0.875
